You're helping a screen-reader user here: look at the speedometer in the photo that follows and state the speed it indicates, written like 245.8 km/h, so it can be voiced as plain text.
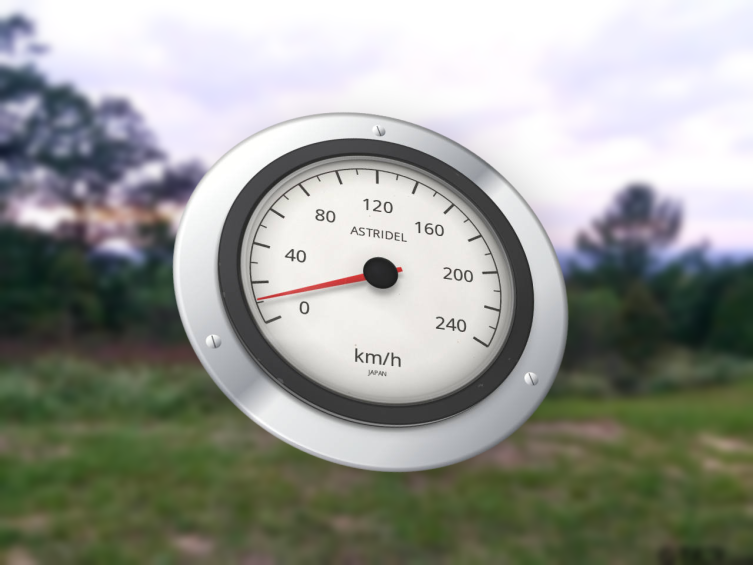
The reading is 10 km/h
